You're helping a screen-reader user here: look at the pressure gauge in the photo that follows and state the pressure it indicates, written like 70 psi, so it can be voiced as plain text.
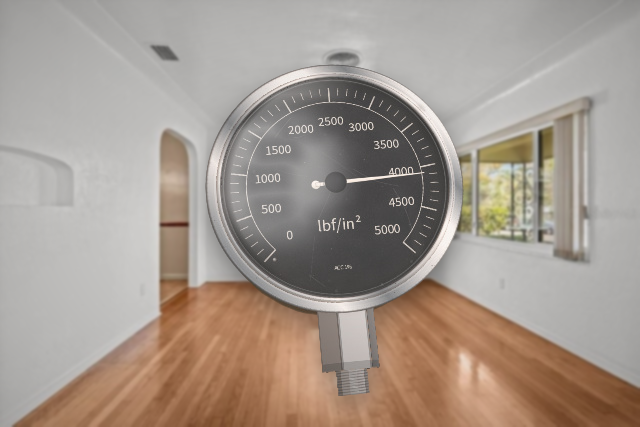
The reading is 4100 psi
